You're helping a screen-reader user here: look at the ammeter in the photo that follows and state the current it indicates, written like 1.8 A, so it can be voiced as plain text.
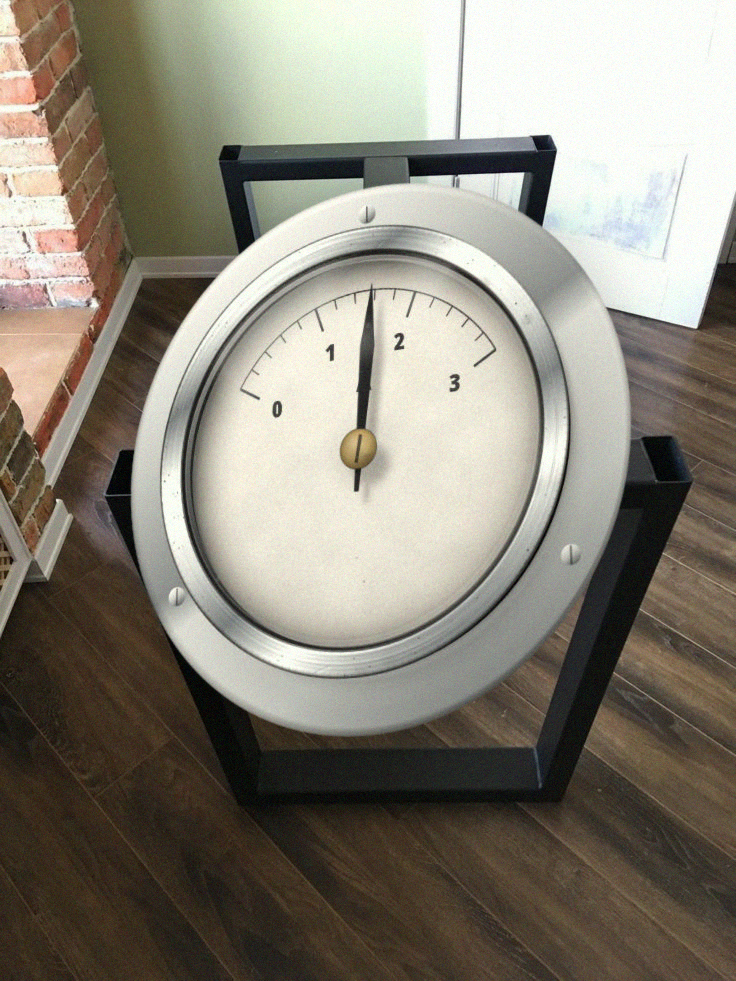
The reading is 1.6 A
